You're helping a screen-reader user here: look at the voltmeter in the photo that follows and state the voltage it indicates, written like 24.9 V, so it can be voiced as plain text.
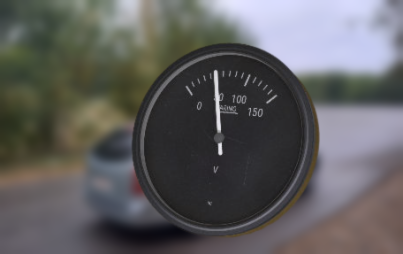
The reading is 50 V
